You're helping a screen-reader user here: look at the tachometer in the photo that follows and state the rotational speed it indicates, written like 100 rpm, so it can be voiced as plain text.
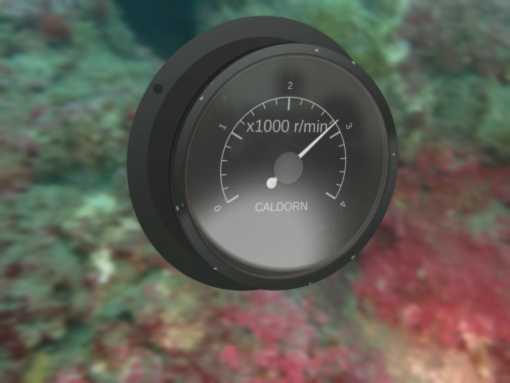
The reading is 2800 rpm
